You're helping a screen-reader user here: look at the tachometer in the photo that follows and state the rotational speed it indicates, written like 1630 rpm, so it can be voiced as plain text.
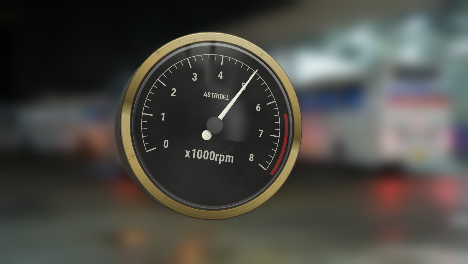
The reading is 5000 rpm
